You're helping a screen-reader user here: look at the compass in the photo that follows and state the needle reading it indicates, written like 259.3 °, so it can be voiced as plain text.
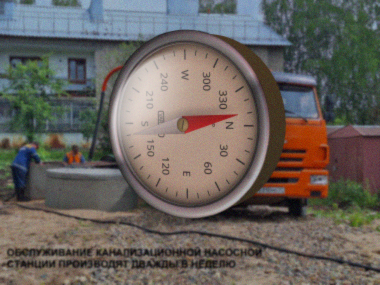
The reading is 350 °
